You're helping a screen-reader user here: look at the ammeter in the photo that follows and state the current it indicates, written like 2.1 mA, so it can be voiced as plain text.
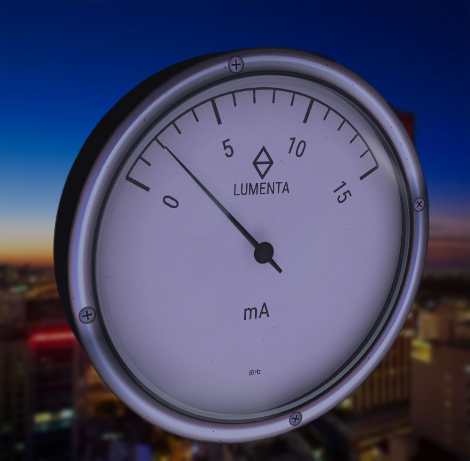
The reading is 2 mA
